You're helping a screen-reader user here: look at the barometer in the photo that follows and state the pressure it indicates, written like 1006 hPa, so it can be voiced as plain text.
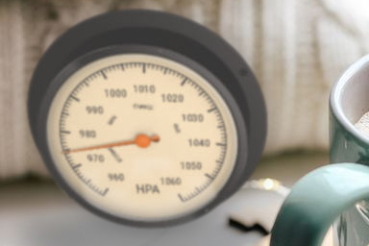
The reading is 975 hPa
